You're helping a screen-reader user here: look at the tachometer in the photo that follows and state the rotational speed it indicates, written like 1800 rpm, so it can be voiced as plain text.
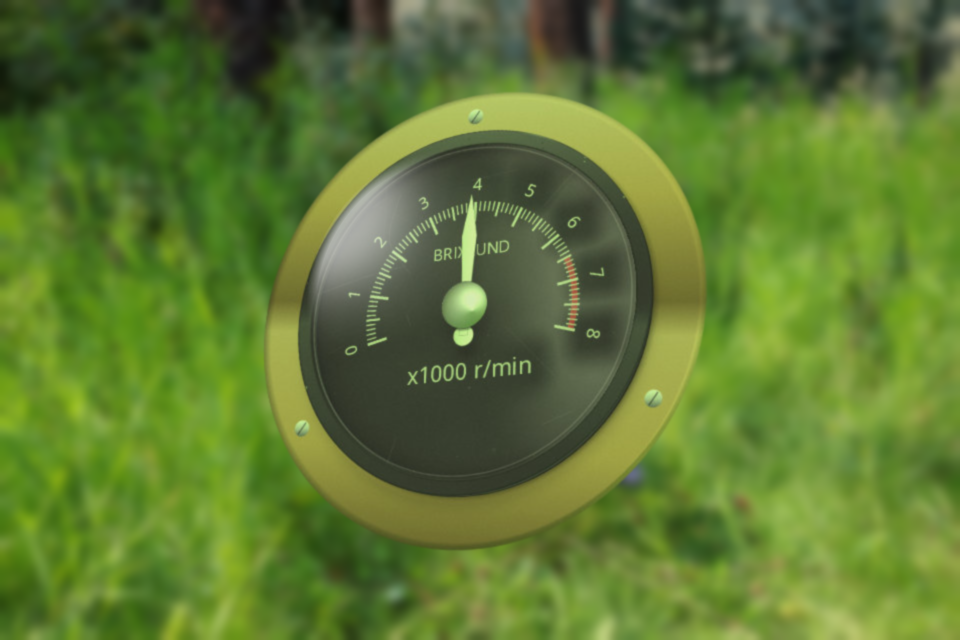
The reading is 4000 rpm
